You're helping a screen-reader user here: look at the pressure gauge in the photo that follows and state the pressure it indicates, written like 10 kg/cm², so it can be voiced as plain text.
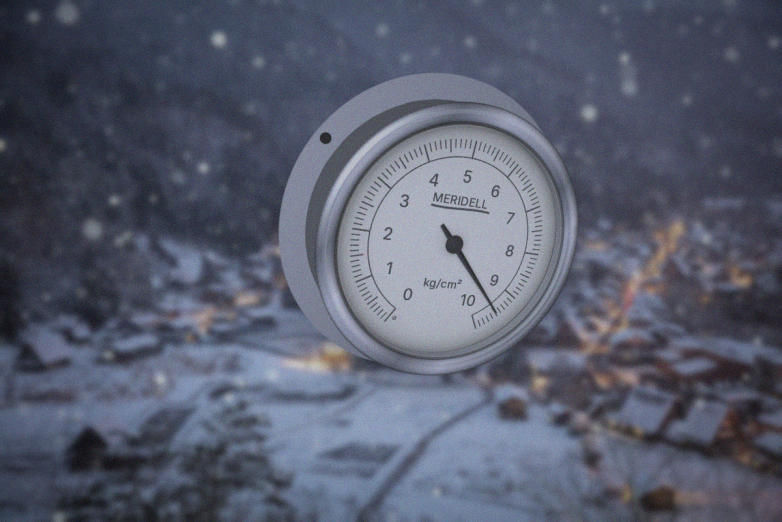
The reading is 9.5 kg/cm²
